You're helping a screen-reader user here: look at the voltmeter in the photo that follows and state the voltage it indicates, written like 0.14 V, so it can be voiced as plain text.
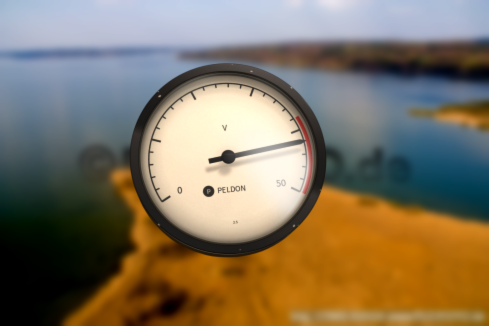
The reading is 42 V
